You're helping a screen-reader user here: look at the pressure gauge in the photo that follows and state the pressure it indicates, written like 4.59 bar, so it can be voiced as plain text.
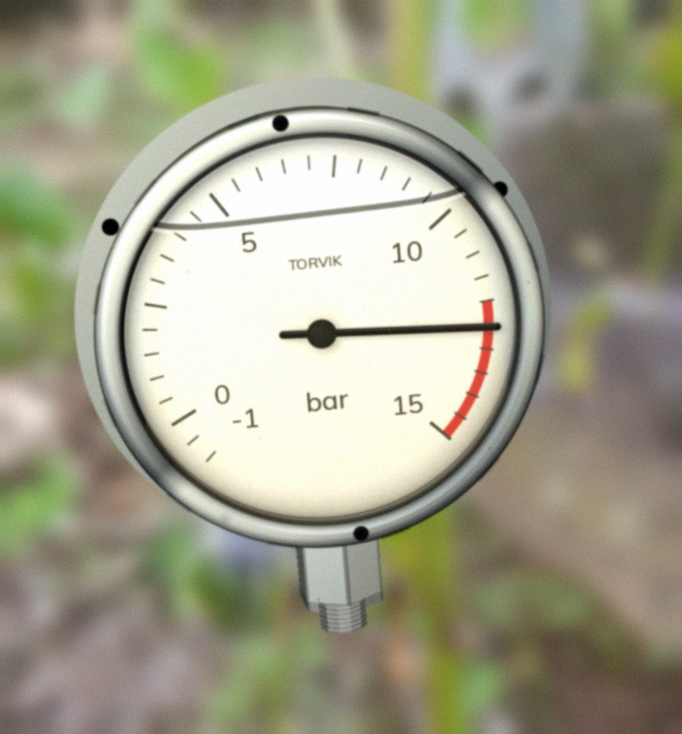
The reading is 12.5 bar
